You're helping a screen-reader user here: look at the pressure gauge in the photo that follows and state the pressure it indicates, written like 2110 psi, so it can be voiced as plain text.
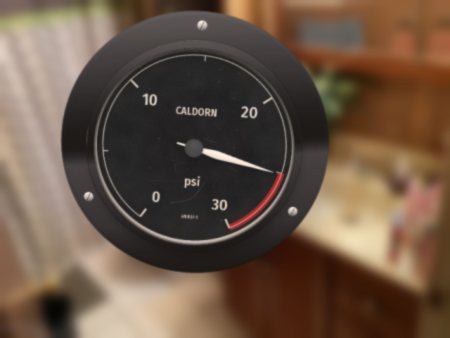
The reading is 25 psi
